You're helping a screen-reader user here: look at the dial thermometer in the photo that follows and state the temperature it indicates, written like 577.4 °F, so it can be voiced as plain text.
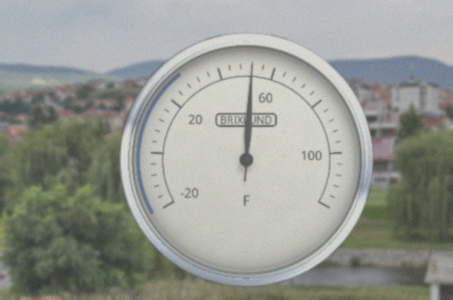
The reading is 52 °F
